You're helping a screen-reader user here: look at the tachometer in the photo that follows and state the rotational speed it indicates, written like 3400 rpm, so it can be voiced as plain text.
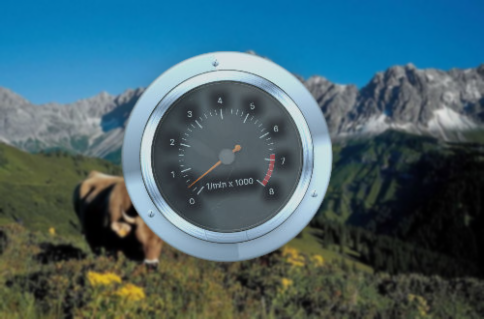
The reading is 400 rpm
